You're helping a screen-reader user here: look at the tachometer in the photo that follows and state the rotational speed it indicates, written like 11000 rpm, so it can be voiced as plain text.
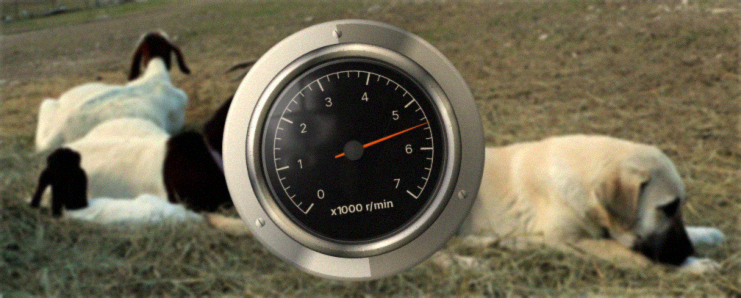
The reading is 5500 rpm
